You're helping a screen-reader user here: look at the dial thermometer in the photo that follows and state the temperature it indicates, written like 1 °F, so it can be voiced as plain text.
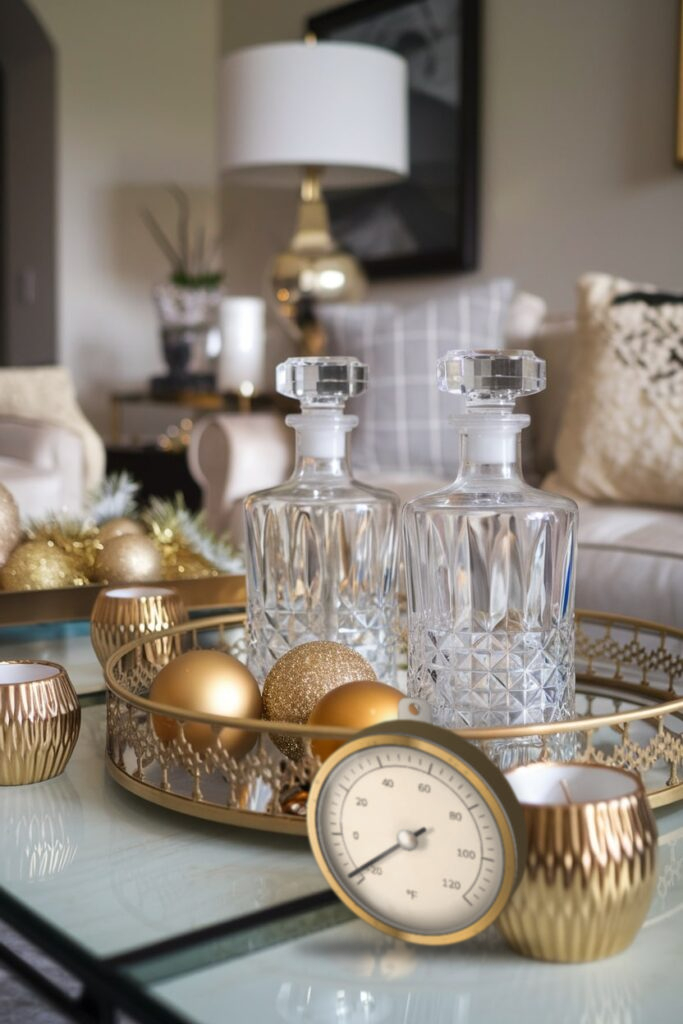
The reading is -16 °F
